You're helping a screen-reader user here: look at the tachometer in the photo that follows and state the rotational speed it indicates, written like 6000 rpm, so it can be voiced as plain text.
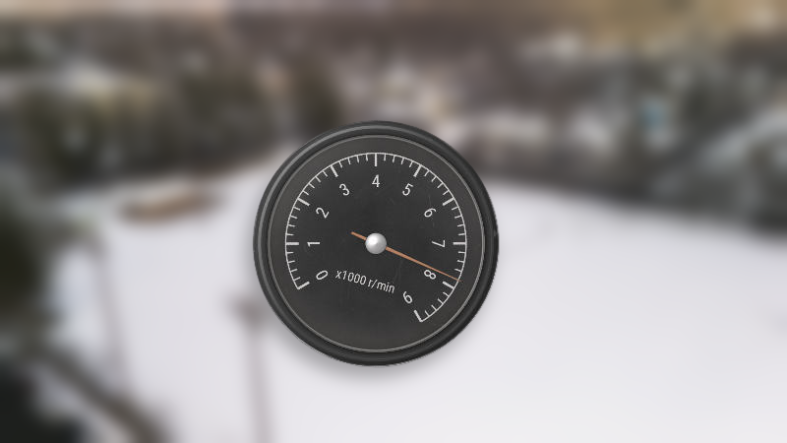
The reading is 7800 rpm
